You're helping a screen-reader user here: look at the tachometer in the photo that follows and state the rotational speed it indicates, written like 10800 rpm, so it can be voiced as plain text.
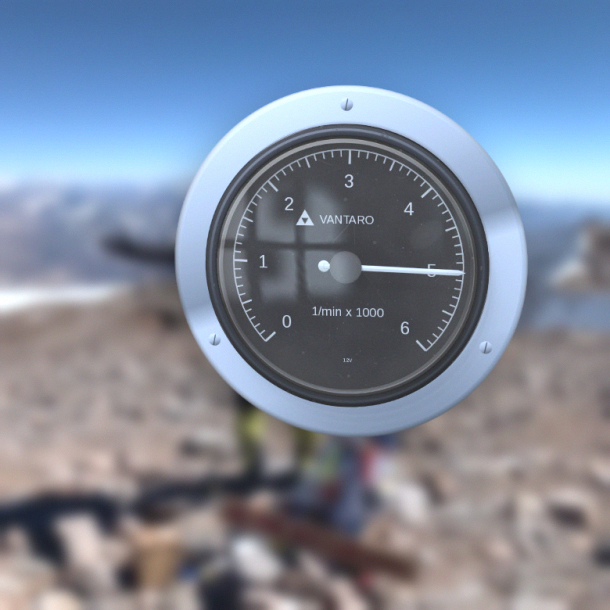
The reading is 5000 rpm
